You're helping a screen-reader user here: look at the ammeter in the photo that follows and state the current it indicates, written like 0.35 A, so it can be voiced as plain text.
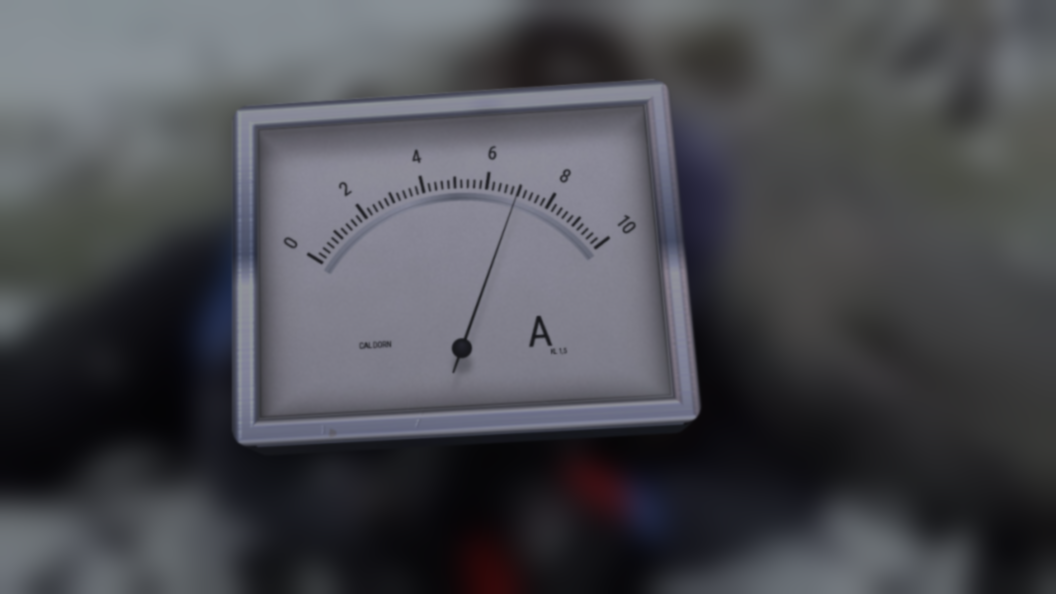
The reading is 7 A
